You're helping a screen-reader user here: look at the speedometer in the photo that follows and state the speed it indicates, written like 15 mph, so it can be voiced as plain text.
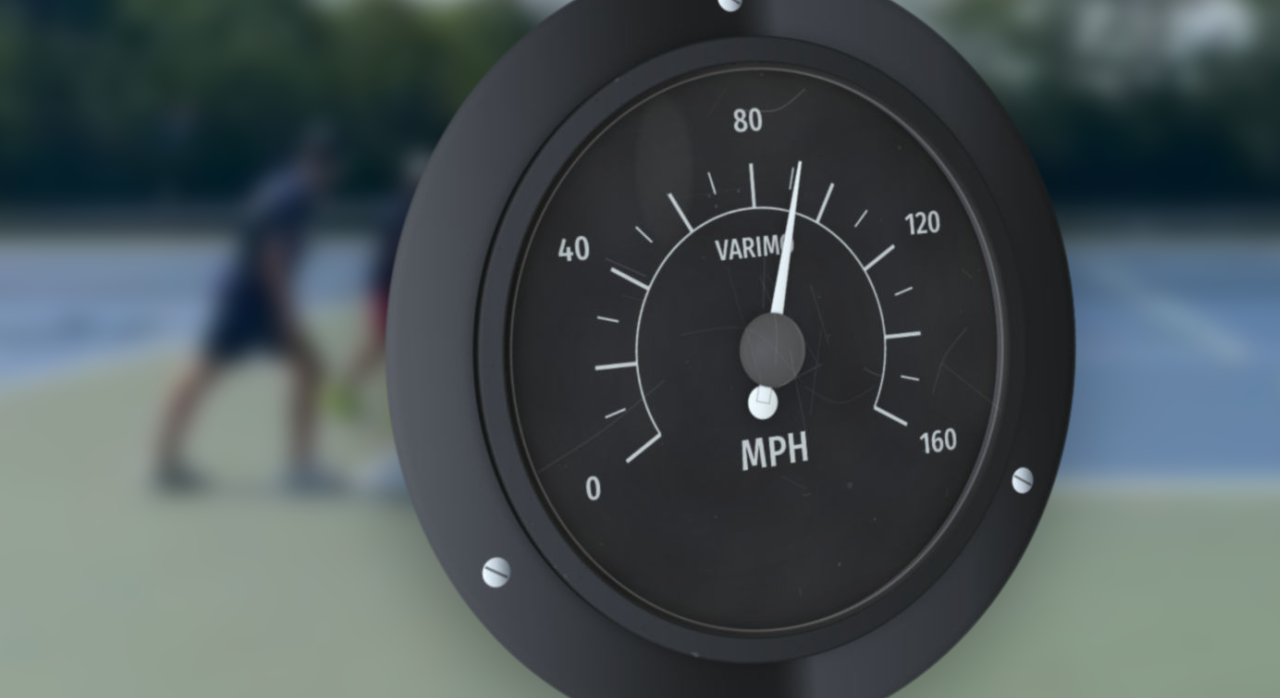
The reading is 90 mph
